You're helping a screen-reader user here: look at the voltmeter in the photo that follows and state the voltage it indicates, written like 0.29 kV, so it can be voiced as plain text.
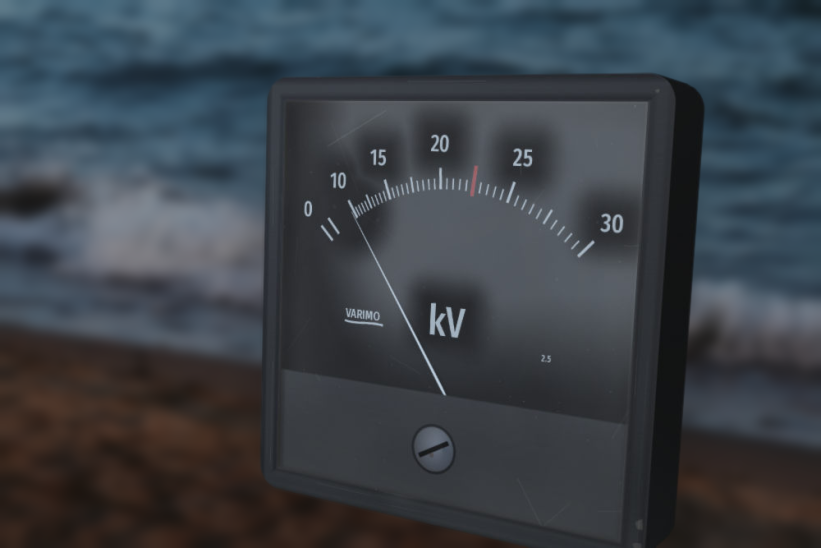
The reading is 10 kV
